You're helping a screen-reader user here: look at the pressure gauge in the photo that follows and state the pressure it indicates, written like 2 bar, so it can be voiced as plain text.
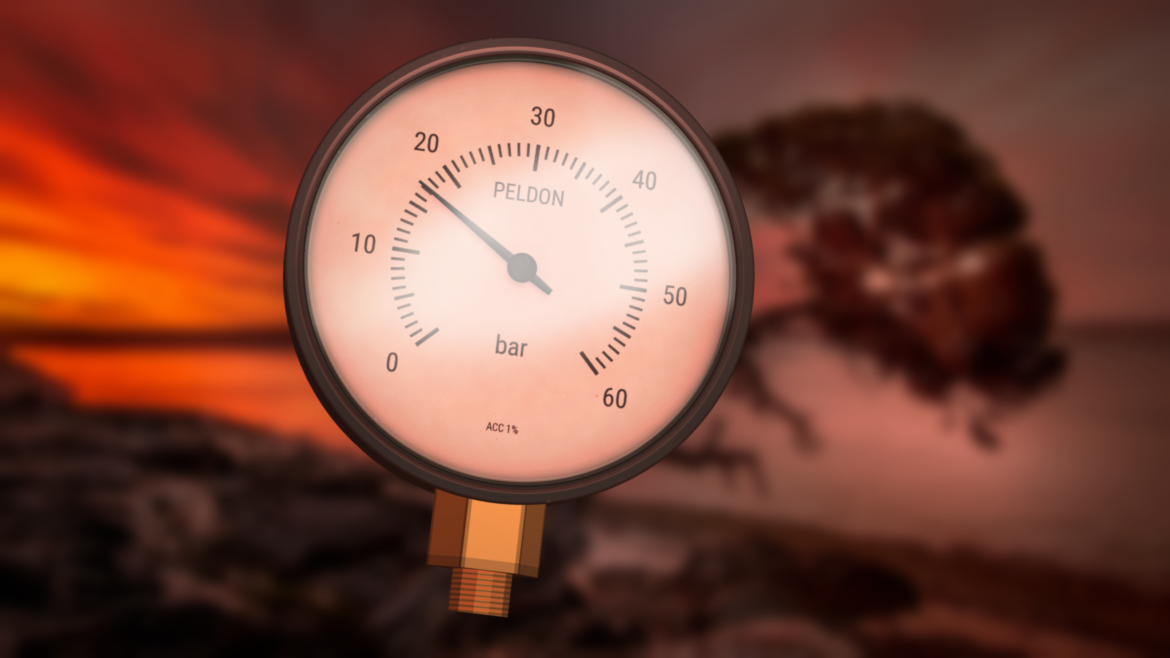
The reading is 17 bar
